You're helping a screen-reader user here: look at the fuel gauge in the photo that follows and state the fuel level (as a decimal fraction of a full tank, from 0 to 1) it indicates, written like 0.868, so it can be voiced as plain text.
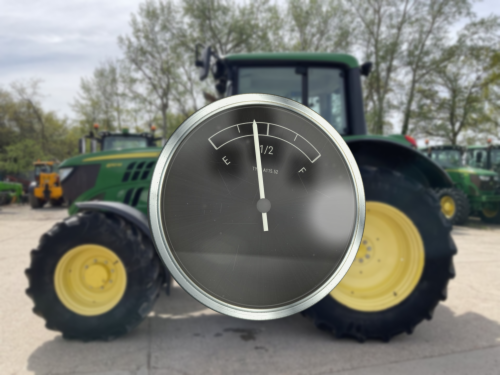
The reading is 0.375
